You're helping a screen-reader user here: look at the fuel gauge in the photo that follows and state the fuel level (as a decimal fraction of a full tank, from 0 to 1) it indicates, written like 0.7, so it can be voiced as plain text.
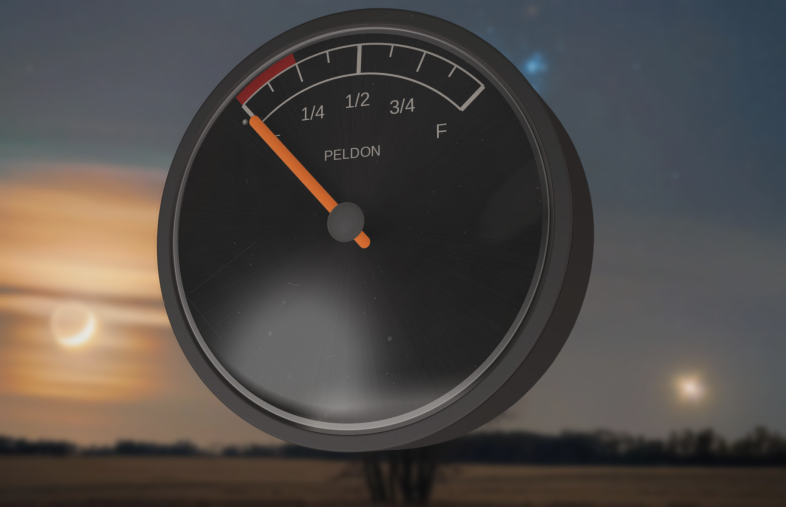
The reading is 0
